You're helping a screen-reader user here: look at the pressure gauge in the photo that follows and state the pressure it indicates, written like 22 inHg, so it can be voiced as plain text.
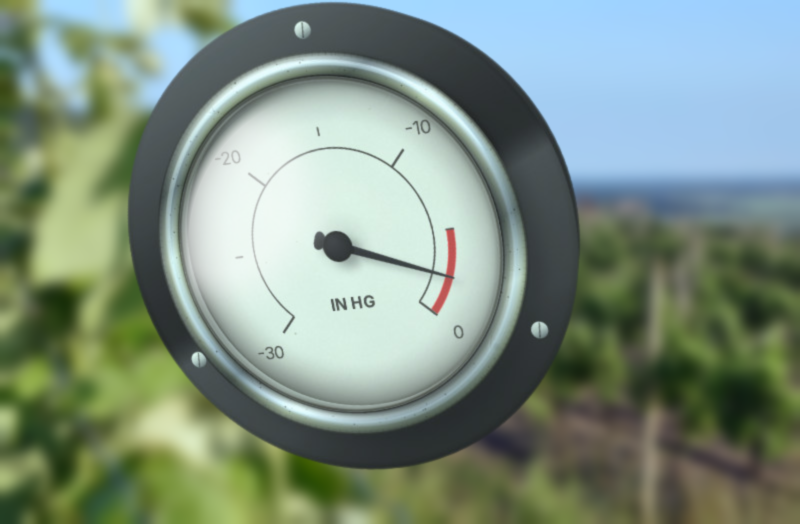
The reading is -2.5 inHg
